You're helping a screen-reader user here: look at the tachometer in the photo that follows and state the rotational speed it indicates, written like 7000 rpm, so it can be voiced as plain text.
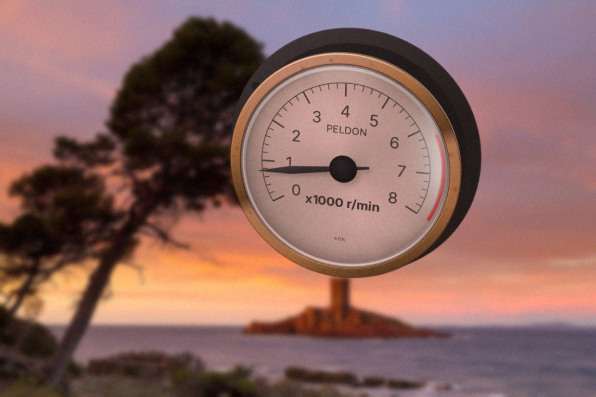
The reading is 800 rpm
